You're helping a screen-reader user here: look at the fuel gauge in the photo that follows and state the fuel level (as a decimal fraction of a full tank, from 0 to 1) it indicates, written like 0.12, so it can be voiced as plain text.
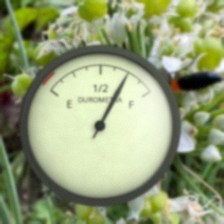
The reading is 0.75
